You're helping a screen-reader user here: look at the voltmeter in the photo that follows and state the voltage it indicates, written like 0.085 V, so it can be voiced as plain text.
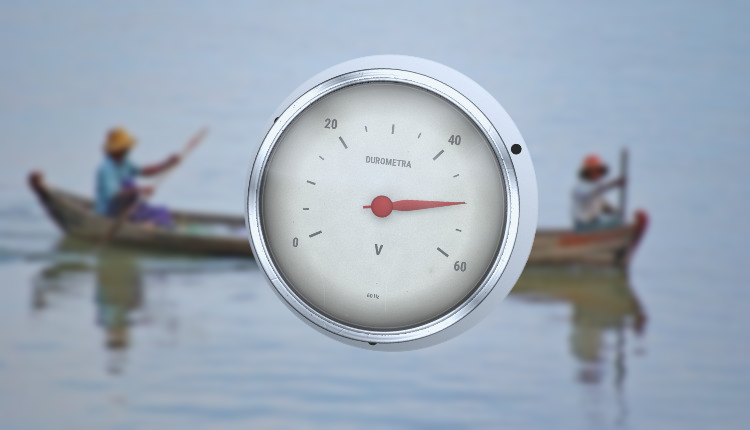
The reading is 50 V
